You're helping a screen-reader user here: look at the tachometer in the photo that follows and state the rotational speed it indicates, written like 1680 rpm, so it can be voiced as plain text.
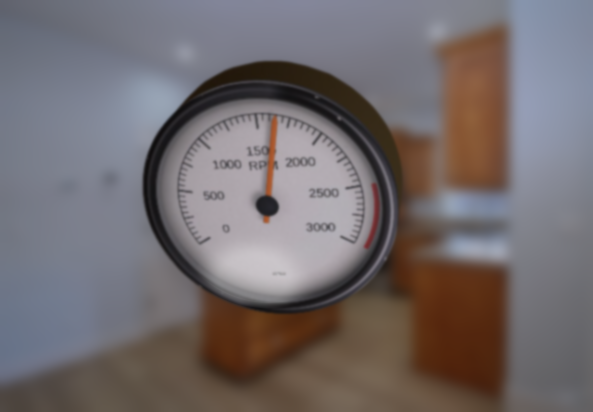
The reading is 1650 rpm
